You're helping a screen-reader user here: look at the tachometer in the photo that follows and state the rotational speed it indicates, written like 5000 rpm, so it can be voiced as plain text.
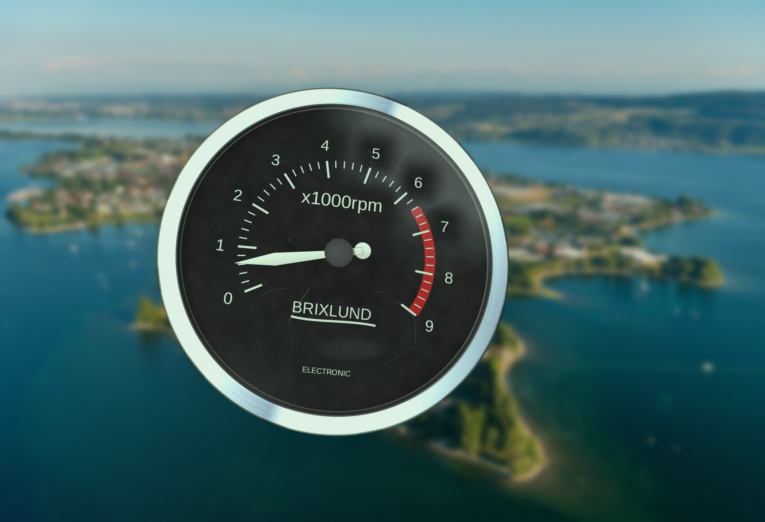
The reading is 600 rpm
